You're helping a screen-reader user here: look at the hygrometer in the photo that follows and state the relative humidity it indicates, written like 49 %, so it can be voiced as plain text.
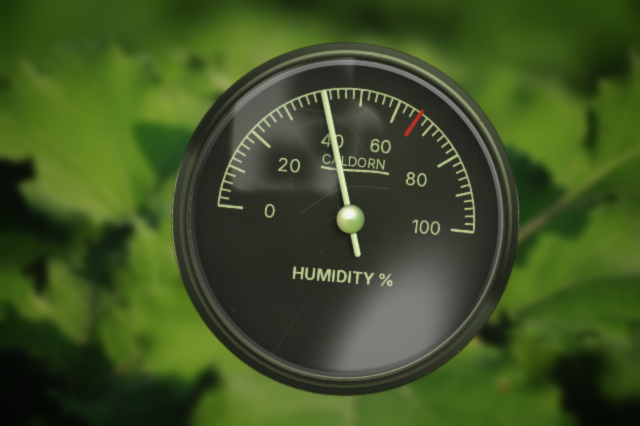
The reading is 40 %
